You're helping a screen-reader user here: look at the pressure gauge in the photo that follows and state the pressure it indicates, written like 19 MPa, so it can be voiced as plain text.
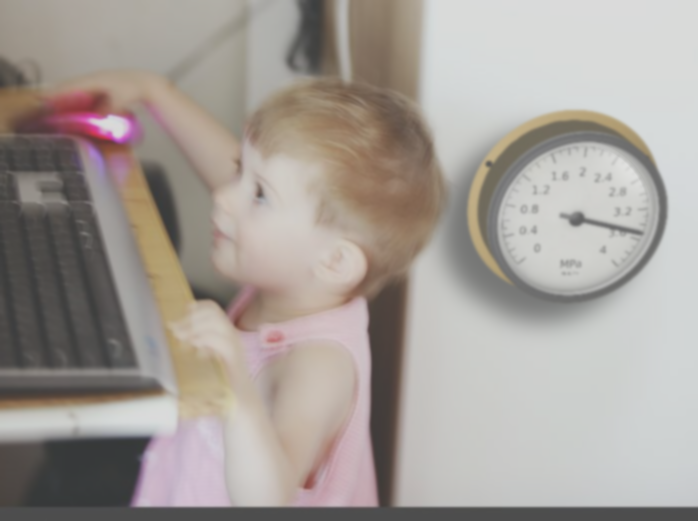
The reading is 3.5 MPa
